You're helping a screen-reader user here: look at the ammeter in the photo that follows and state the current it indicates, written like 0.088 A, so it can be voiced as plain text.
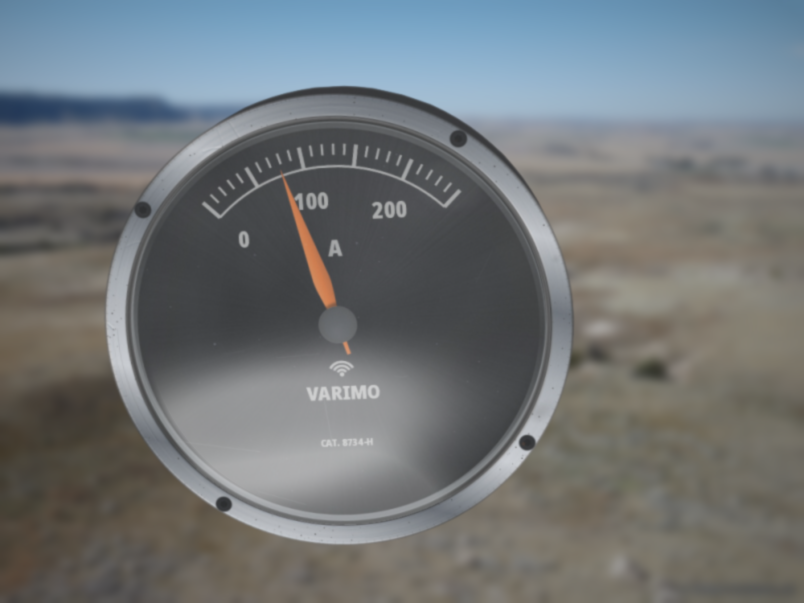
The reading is 80 A
